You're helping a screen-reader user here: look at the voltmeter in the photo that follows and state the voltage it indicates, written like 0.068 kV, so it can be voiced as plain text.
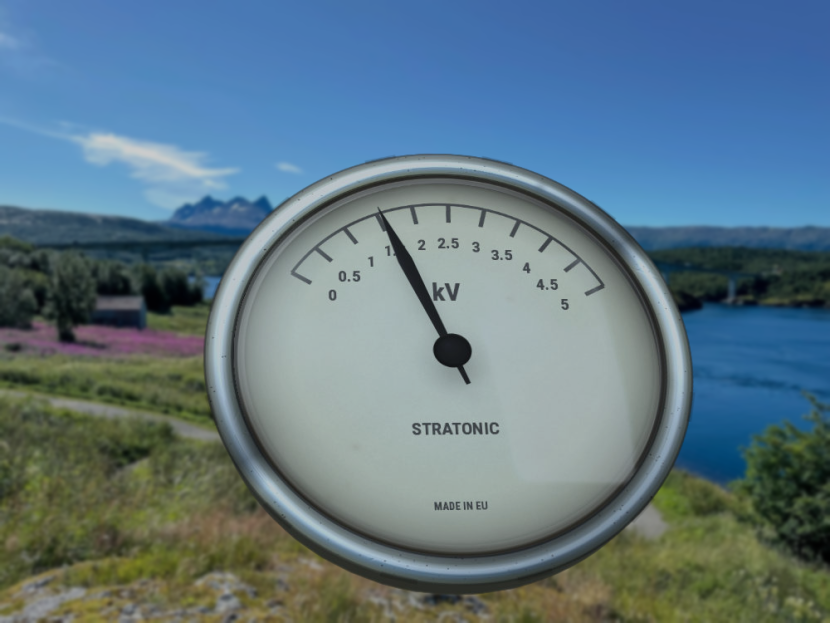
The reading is 1.5 kV
